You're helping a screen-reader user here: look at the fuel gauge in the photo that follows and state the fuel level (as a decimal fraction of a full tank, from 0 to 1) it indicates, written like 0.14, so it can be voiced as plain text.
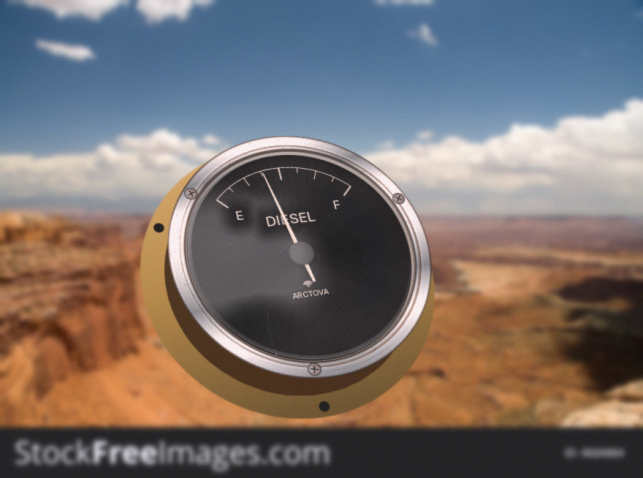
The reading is 0.375
